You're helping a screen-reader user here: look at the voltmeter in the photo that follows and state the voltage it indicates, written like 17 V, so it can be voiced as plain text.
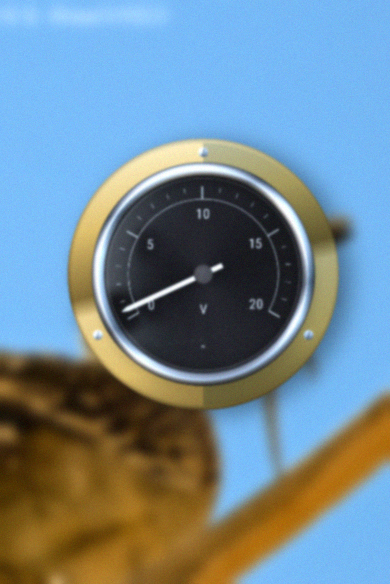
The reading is 0.5 V
